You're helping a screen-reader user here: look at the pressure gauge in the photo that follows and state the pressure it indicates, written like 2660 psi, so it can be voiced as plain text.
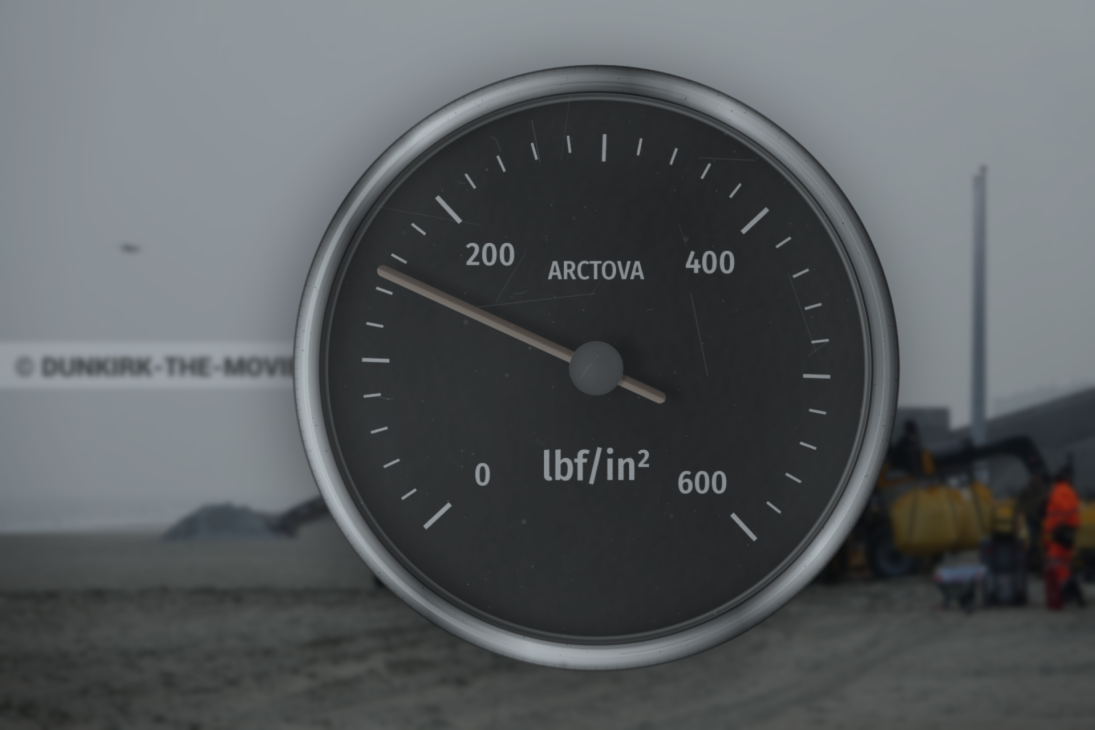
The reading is 150 psi
